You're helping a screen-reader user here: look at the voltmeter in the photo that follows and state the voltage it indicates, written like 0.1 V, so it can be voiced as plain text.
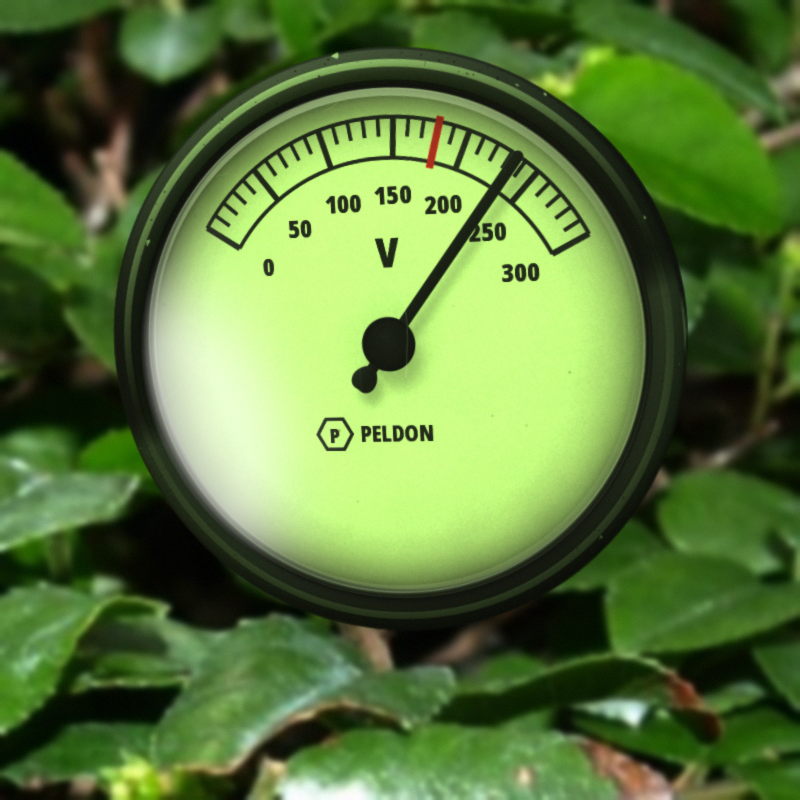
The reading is 235 V
